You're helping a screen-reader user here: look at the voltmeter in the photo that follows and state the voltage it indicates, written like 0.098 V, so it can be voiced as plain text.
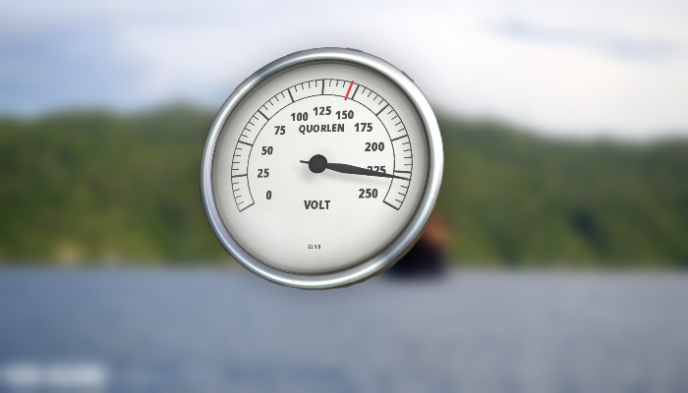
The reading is 230 V
